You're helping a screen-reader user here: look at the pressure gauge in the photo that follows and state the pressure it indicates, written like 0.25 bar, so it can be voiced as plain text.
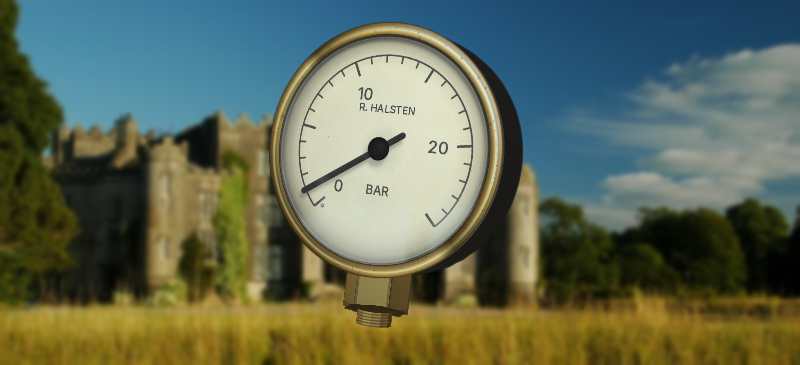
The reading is 1 bar
